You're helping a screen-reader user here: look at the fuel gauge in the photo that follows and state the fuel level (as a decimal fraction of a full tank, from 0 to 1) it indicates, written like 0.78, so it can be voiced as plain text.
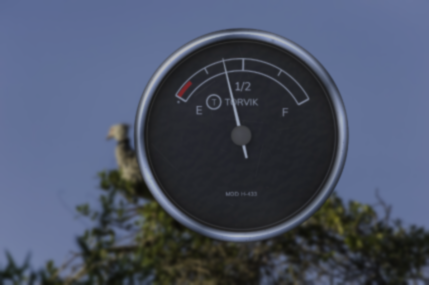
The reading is 0.375
